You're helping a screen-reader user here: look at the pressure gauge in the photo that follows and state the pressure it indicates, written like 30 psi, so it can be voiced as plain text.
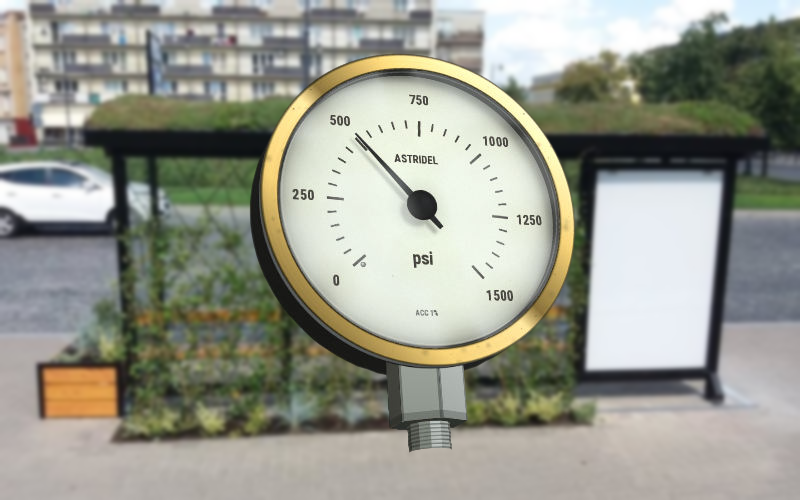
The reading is 500 psi
